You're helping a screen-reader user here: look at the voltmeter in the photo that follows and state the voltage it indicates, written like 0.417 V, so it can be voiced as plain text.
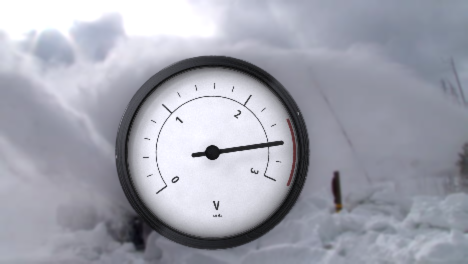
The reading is 2.6 V
